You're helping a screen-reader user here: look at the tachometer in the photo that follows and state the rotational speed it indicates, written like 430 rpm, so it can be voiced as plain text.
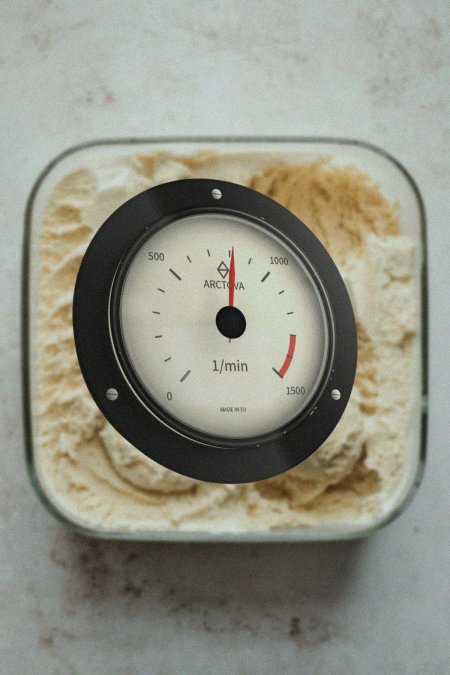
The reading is 800 rpm
